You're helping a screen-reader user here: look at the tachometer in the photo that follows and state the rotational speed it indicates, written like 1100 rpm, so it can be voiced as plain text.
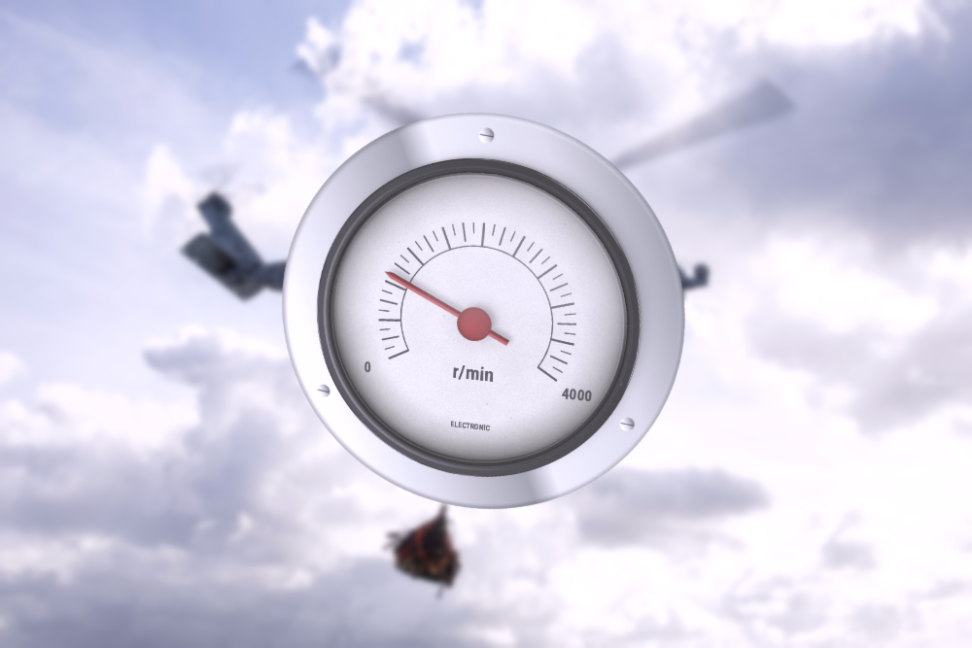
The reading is 900 rpm
